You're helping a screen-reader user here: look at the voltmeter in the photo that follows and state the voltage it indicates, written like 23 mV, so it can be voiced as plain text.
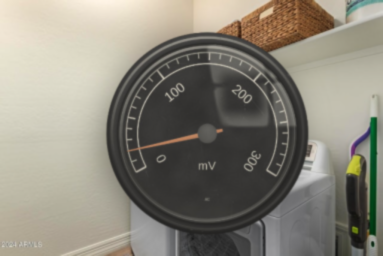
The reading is 20 mV
